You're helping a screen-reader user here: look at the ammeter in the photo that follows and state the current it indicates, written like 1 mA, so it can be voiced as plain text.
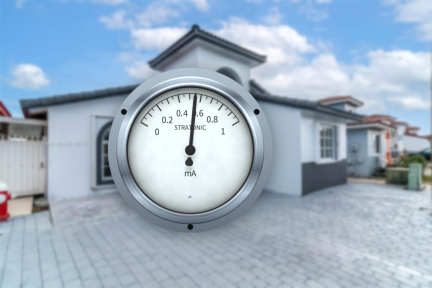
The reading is 0.55 mA
